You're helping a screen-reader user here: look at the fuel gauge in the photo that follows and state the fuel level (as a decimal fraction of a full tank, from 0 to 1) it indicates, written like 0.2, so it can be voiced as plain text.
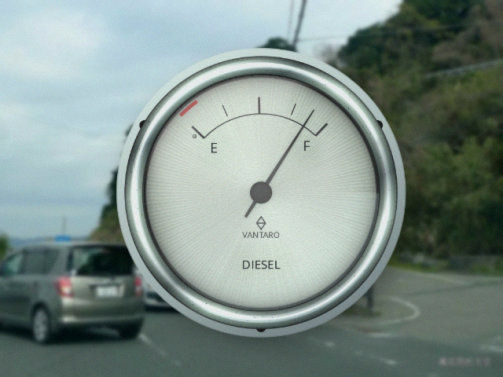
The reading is 0.875
